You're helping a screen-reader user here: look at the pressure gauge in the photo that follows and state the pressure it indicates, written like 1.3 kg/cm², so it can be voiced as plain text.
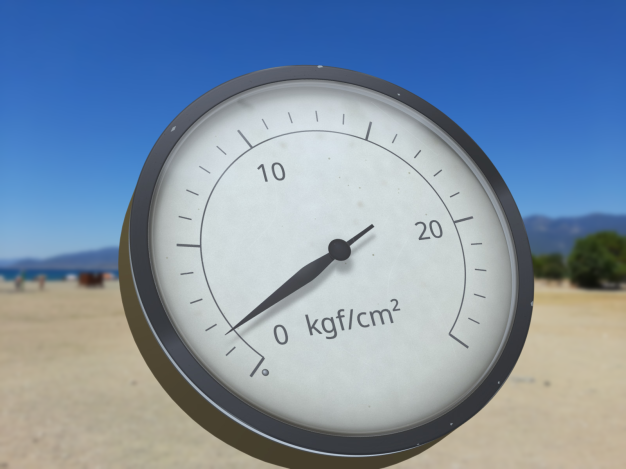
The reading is 1.5 kg/cm²
